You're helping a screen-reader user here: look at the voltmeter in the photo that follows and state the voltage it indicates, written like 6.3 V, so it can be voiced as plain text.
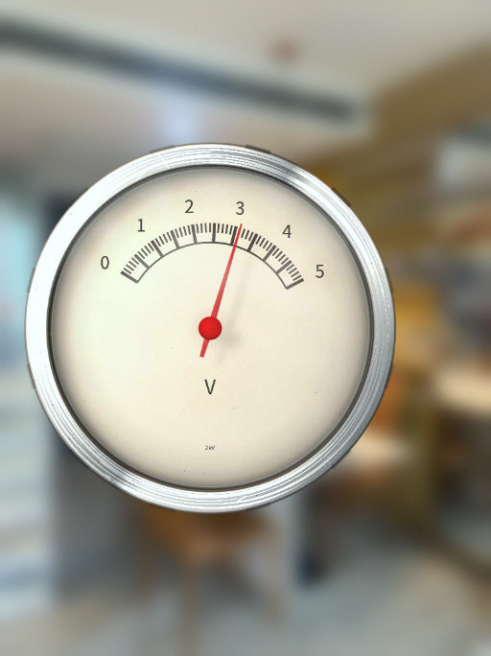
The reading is 3.1 V
